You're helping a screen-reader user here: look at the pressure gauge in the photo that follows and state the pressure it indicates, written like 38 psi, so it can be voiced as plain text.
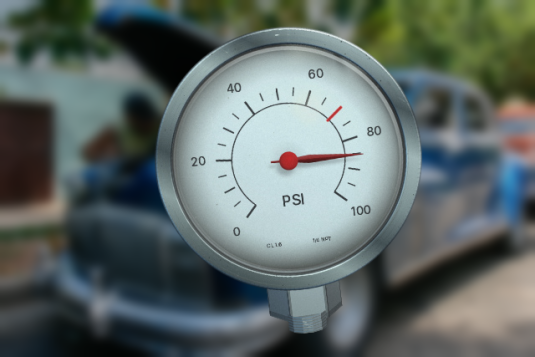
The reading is 85 psi
